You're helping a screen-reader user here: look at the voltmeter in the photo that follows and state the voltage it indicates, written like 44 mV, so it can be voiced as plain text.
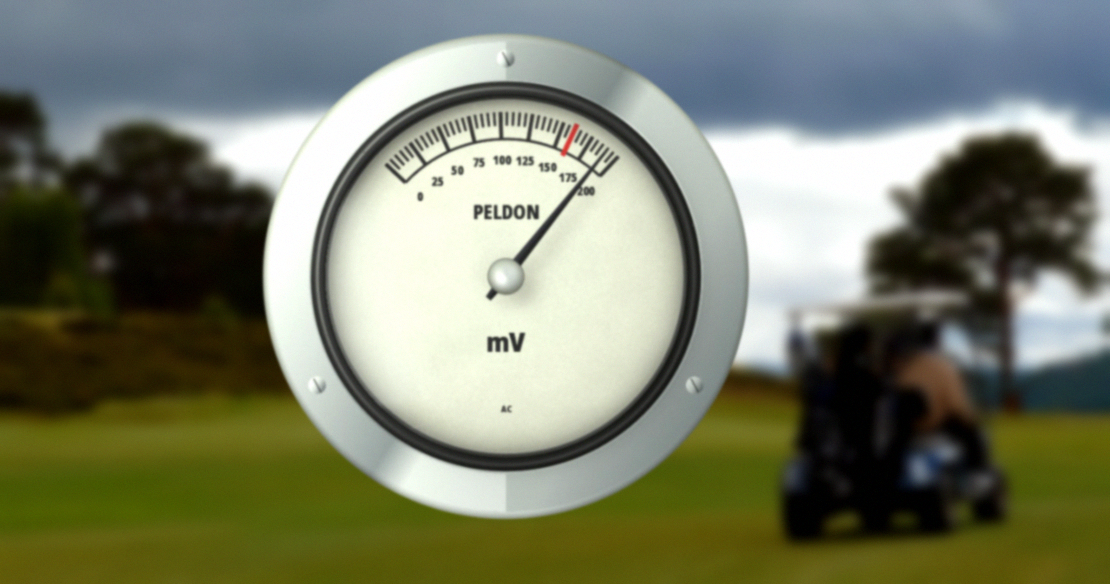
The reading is 190 mV
